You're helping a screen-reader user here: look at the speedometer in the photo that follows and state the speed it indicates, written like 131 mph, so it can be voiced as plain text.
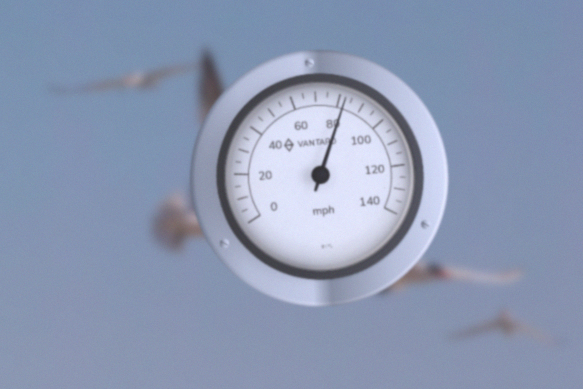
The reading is 82.5 mph
